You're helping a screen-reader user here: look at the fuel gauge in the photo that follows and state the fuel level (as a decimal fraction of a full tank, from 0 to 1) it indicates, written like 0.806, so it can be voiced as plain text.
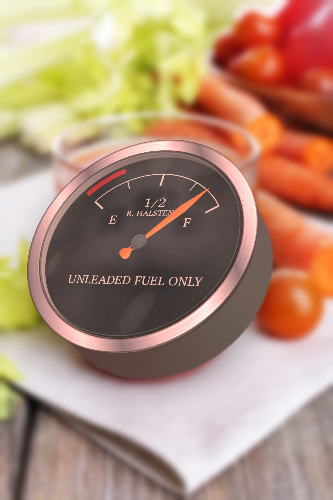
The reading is 0.875
